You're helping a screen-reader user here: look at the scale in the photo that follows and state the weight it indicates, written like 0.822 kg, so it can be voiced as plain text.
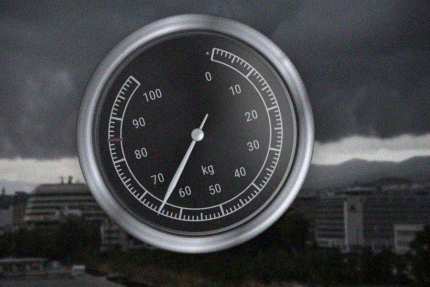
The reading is 65 kg
